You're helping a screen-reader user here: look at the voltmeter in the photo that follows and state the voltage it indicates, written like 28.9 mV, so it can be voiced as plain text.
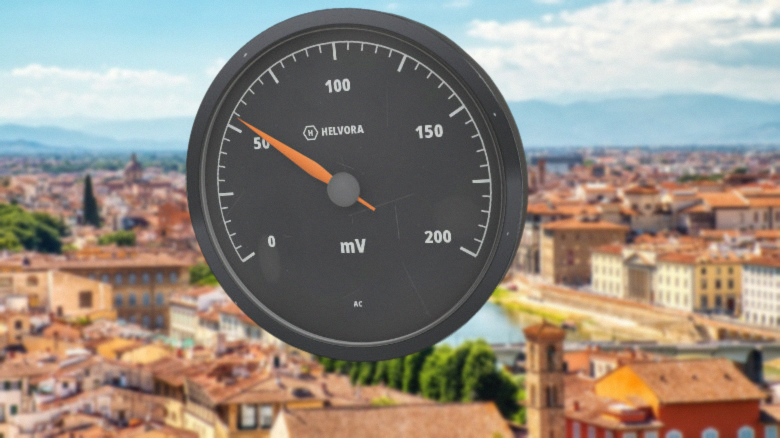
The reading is 55 mV
